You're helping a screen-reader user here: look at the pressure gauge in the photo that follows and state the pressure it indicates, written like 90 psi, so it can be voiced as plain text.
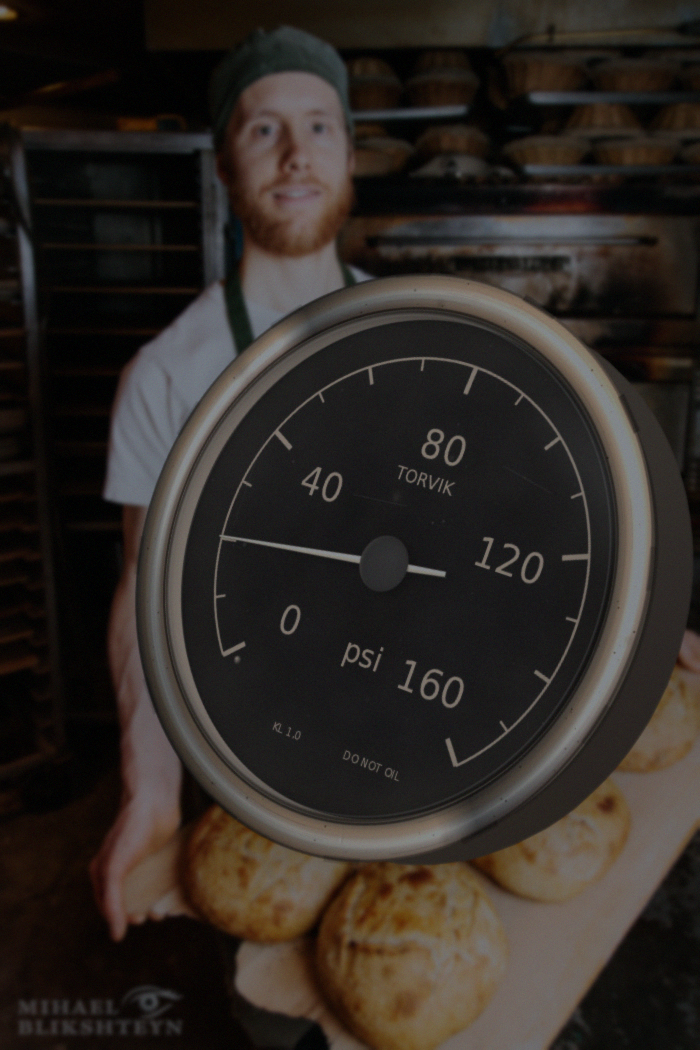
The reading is 20 psi
